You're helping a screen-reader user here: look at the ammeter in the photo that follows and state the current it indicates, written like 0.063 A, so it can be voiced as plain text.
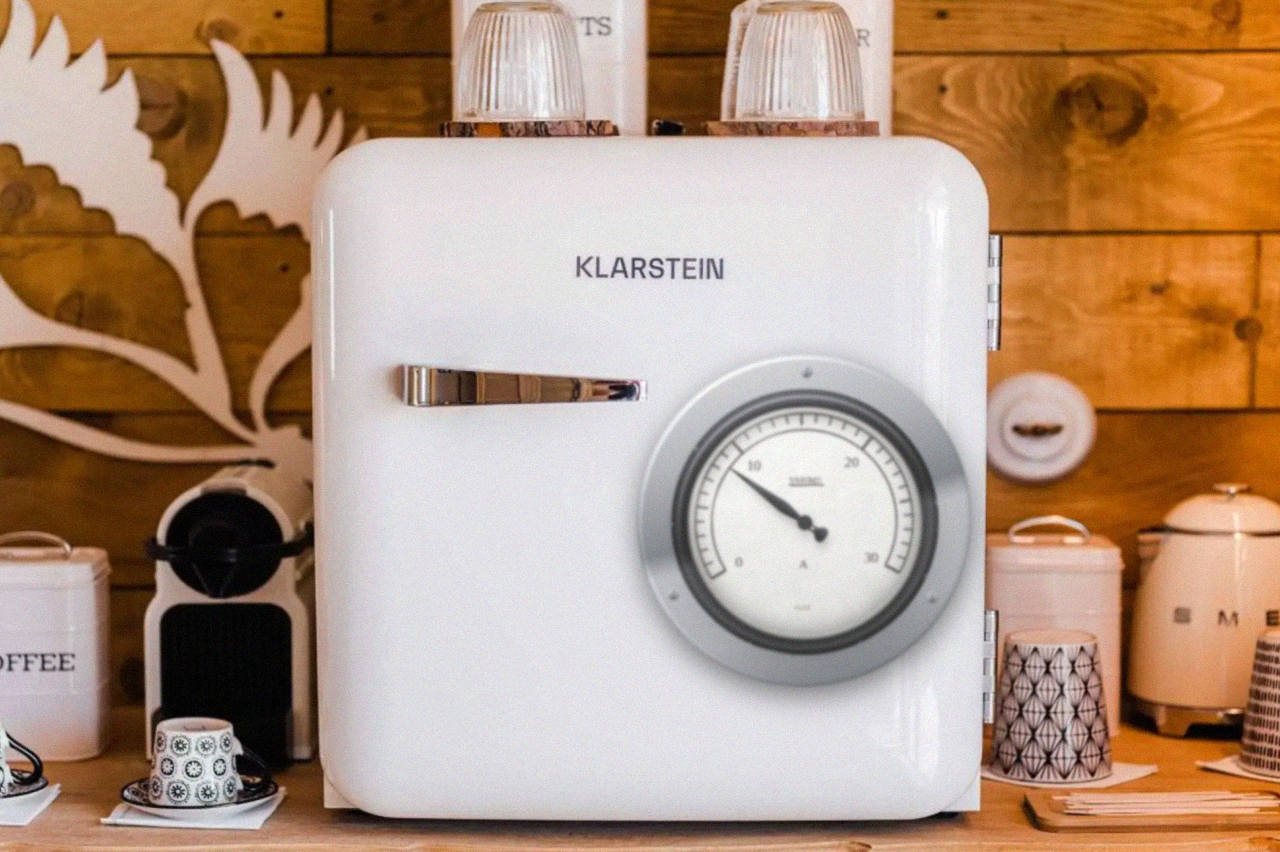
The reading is 8.5 A
